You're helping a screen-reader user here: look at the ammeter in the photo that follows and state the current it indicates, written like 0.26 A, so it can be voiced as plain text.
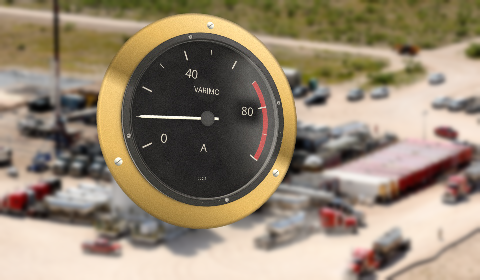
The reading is 10 A
